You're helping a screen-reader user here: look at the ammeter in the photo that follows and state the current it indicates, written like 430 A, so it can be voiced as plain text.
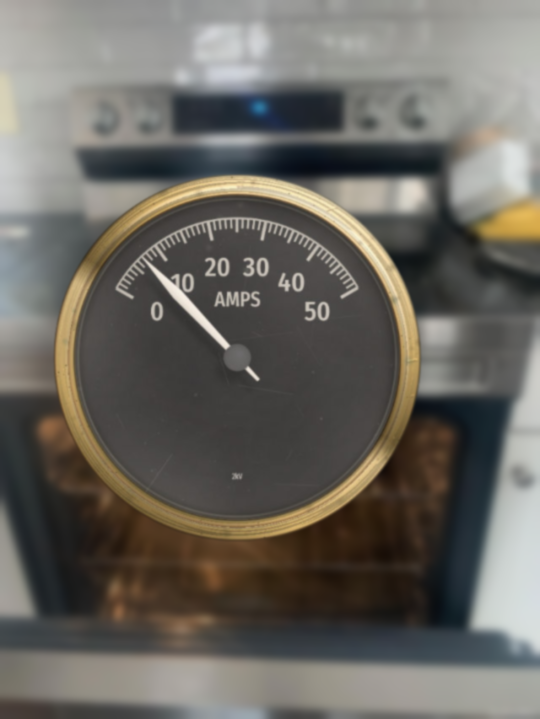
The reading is 7 A
